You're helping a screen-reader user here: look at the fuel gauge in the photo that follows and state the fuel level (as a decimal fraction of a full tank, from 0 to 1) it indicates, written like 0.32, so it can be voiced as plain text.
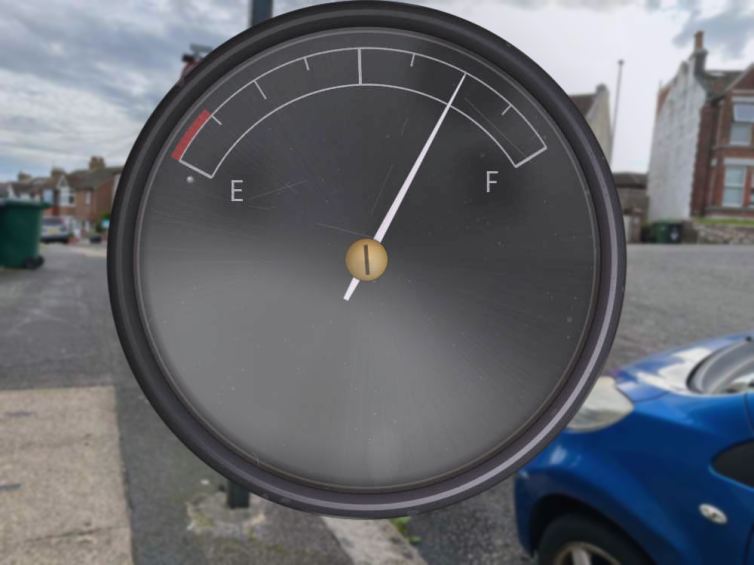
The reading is 0.75
